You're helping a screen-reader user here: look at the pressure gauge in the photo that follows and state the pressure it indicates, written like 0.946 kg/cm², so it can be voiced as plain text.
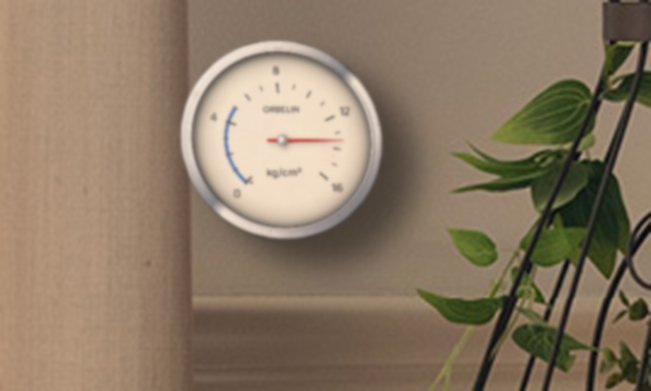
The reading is 13.5 kg/cm²
